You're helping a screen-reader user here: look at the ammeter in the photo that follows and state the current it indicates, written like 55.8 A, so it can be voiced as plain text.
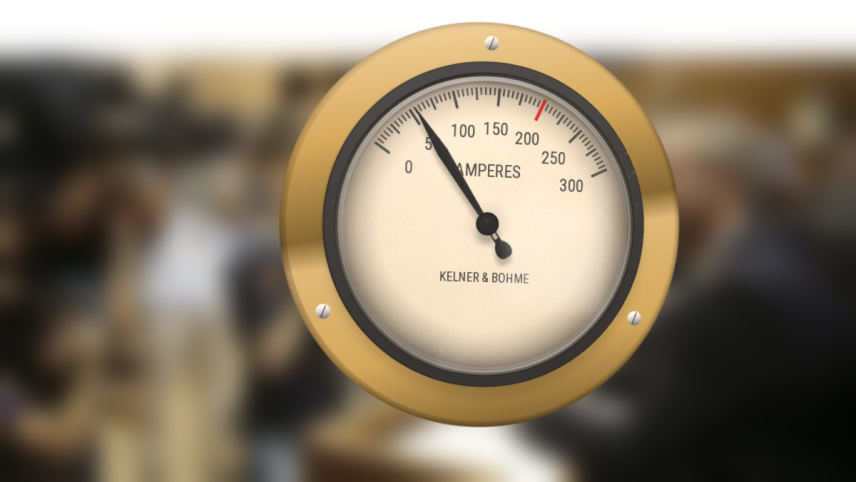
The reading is 55 A
